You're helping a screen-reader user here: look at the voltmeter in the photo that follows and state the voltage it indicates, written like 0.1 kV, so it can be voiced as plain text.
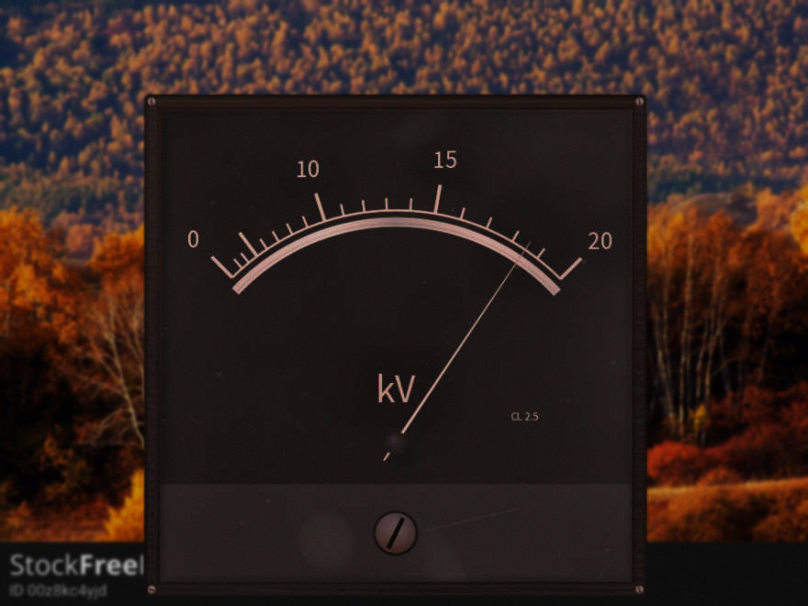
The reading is 18.5 kV
